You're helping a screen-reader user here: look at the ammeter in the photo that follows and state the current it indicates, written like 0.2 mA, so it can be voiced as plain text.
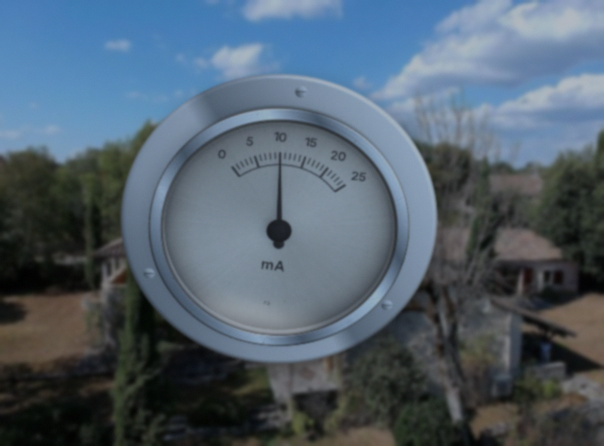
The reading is 10 mA
